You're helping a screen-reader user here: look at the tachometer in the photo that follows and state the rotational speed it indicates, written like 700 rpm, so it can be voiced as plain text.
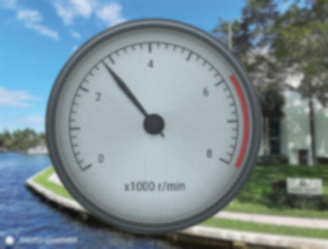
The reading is 2800 rpm
